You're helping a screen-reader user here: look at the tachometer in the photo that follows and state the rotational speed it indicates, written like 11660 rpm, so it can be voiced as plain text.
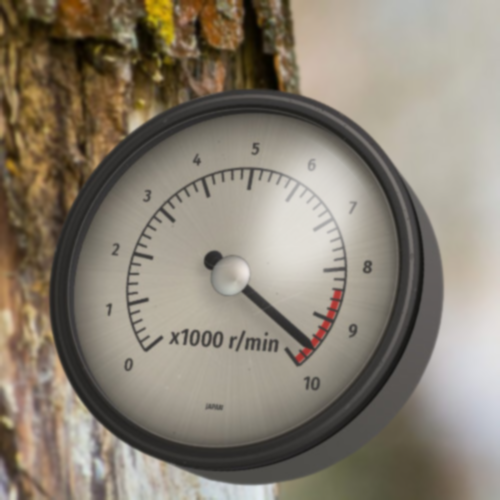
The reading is 9600 rpm
